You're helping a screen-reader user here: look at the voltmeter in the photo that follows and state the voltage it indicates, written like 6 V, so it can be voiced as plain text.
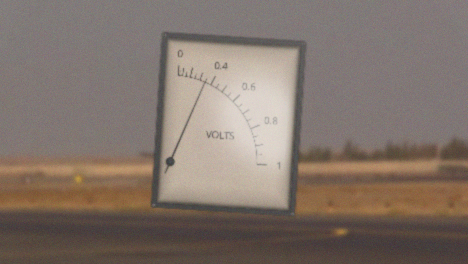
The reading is 0.35 V
